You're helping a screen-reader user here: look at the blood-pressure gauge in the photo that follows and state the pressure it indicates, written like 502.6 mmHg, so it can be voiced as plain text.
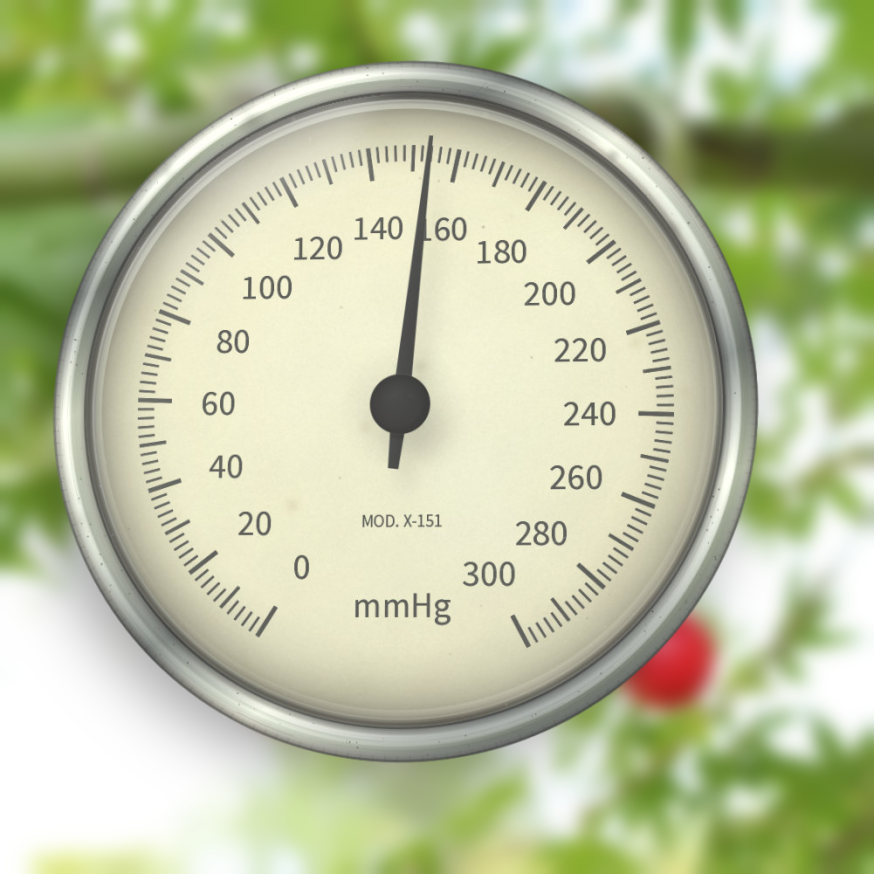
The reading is 154 mmHg
